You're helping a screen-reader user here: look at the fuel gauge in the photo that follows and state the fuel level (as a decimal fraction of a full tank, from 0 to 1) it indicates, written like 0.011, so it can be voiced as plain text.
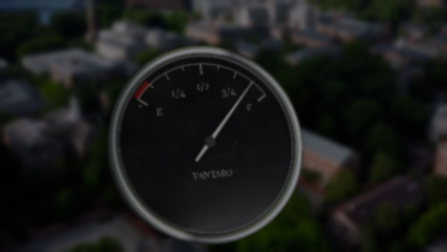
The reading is 0.875
